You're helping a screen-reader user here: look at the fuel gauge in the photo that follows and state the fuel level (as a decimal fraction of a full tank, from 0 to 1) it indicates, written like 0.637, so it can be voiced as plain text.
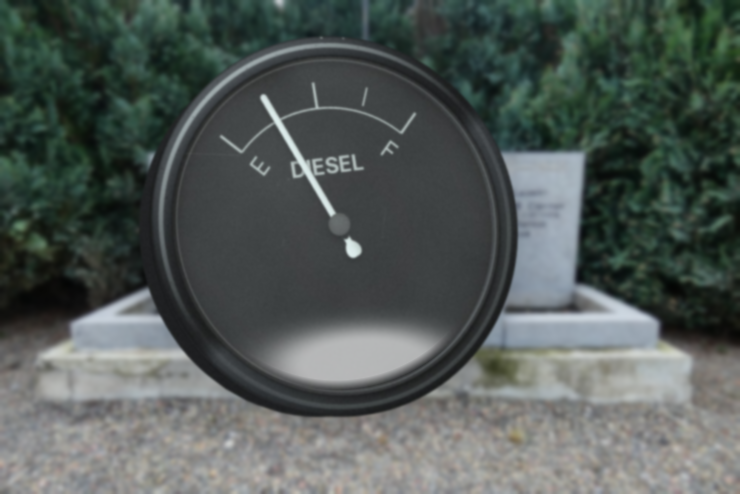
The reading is 0.25
